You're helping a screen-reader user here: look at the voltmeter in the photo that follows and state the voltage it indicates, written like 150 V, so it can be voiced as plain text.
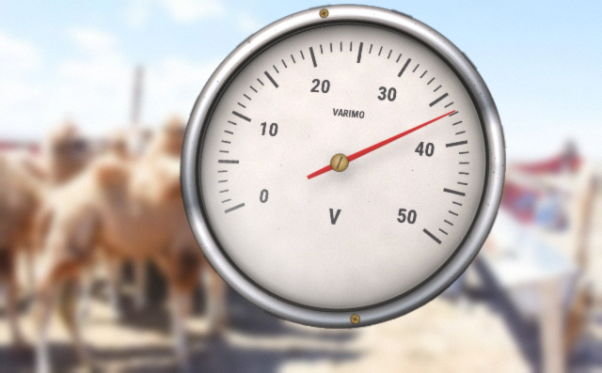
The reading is 37 V
